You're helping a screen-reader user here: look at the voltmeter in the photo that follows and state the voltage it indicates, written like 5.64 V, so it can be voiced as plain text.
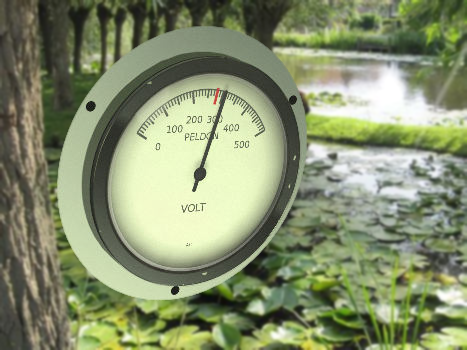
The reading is 300 V
